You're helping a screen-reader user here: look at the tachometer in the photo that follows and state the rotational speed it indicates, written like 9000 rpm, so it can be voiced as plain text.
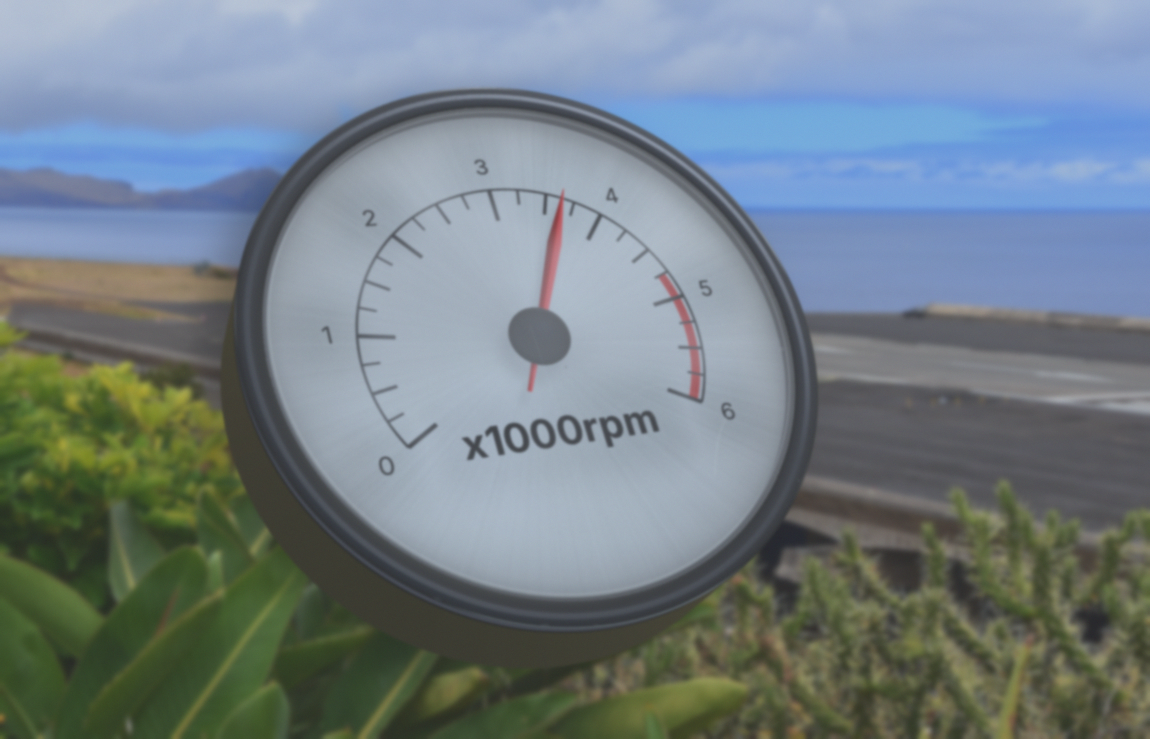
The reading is 3625 rpm
